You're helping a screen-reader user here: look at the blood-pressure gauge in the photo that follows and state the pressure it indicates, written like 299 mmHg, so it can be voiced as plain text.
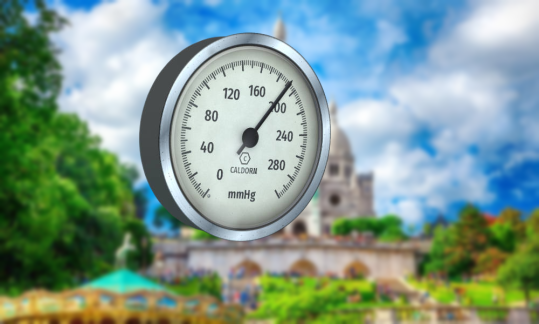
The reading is 190 mmHg
